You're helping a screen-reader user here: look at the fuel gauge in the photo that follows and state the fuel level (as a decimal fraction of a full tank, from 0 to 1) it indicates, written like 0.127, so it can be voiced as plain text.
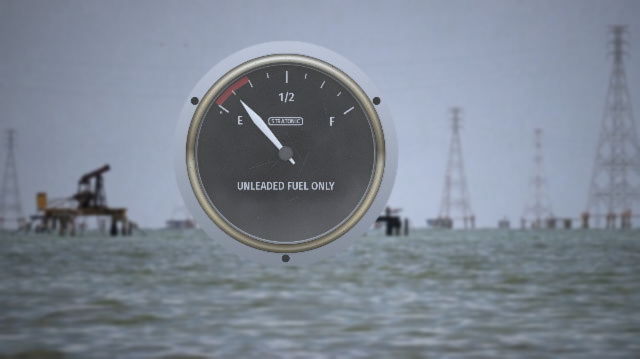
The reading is 0.125
